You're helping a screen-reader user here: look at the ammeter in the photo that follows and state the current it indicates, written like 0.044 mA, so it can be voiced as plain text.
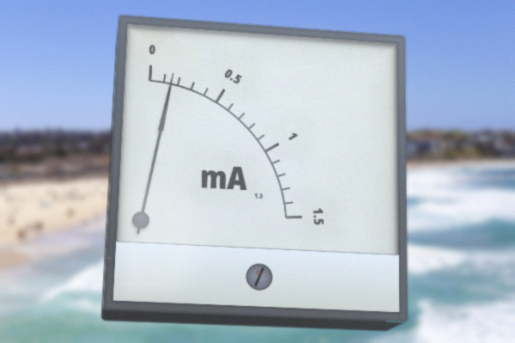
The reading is 0.15 mA
